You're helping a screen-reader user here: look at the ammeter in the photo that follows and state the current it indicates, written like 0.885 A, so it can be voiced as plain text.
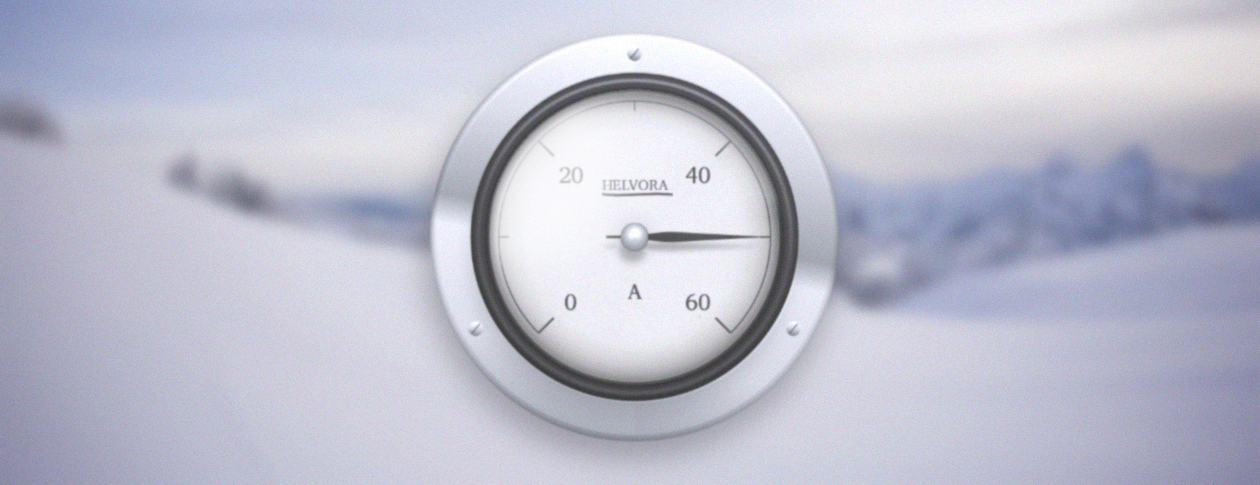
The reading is 50 A
